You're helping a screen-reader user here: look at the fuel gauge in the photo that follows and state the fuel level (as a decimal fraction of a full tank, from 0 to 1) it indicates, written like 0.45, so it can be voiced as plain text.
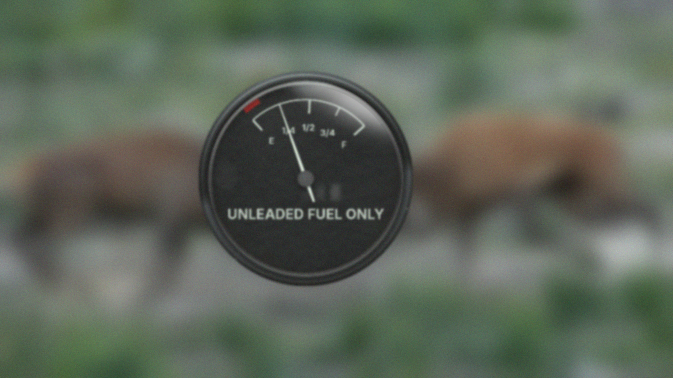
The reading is 0.25
